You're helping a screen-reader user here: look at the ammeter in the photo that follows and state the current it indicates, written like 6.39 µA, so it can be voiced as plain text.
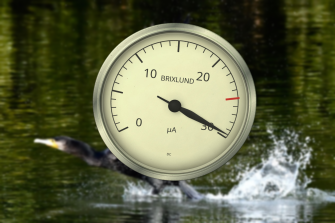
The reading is 29.5 µA
